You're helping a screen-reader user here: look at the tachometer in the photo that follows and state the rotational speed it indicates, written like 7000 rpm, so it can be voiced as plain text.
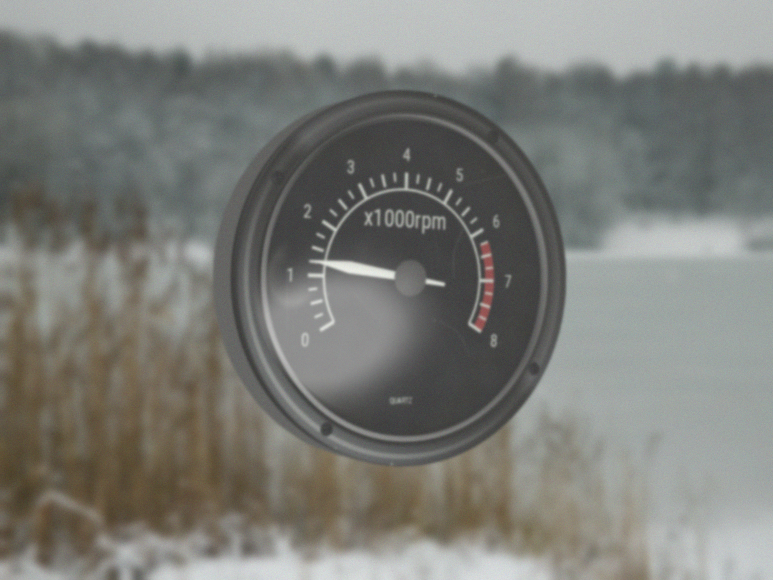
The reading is 1250 rpm
